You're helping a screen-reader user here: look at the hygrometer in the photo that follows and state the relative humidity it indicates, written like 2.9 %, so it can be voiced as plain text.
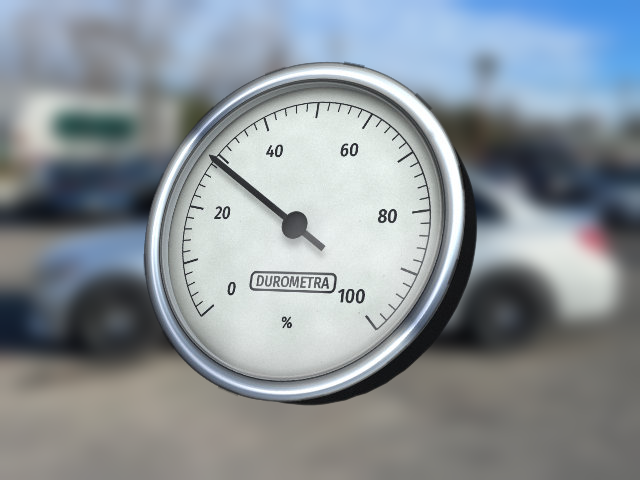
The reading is 29 %
